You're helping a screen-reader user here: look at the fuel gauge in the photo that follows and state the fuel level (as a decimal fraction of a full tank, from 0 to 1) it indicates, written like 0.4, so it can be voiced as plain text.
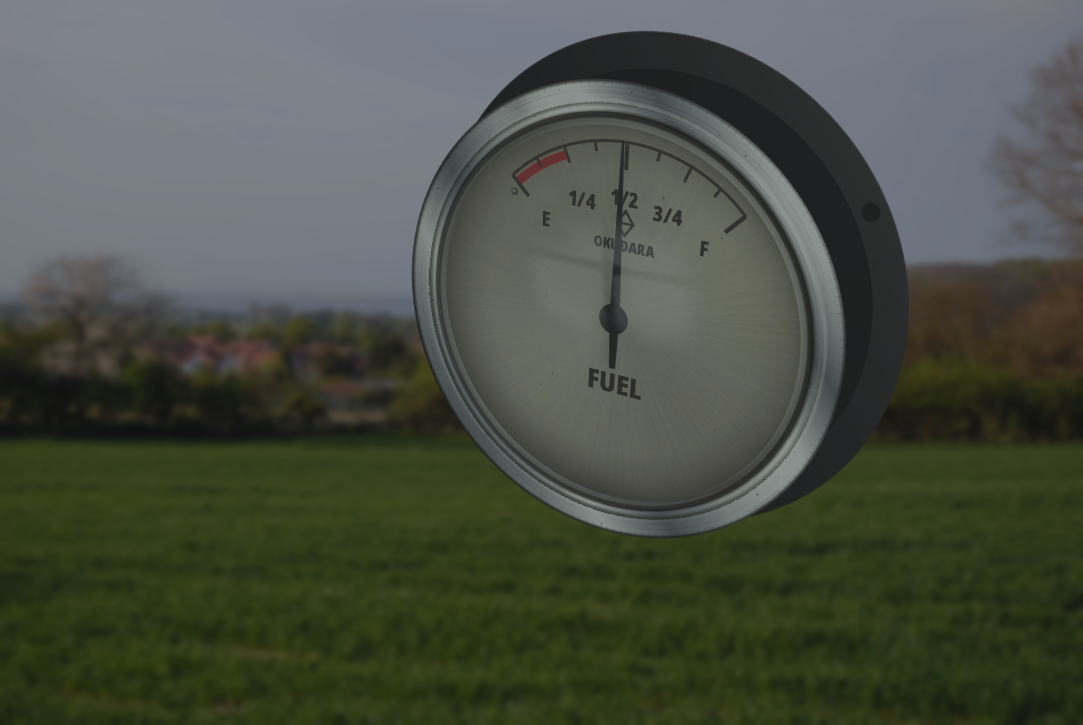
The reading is 0.5
